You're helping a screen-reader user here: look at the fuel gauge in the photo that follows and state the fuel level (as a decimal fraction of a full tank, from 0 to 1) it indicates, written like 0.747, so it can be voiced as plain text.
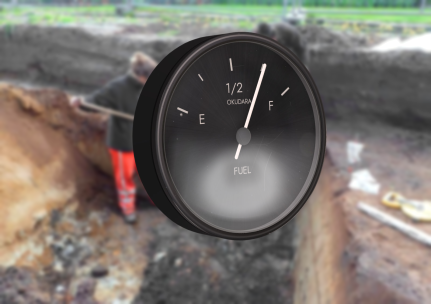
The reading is 0.75
